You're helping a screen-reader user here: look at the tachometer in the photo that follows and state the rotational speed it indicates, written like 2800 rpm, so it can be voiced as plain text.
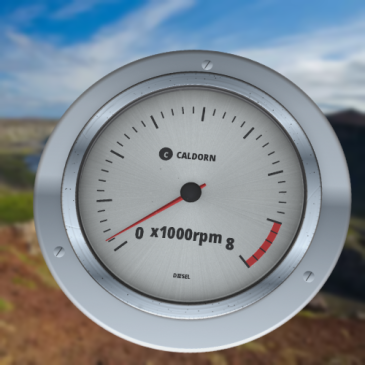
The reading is 200 rpm
